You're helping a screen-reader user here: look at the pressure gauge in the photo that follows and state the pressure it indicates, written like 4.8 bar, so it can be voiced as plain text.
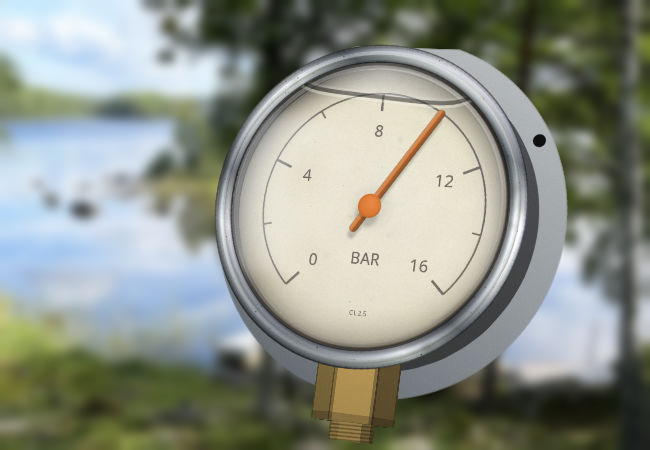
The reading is 10 bar
